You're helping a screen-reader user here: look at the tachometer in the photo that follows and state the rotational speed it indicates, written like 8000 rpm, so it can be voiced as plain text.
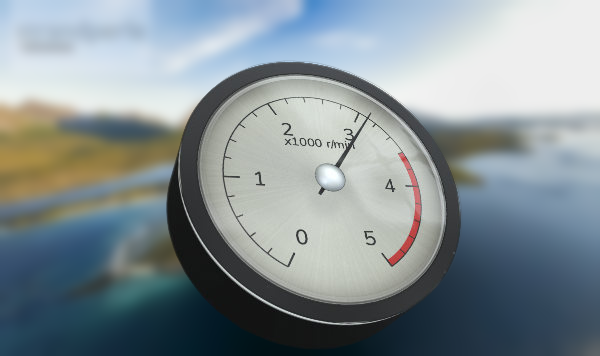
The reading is 3100 rpm
